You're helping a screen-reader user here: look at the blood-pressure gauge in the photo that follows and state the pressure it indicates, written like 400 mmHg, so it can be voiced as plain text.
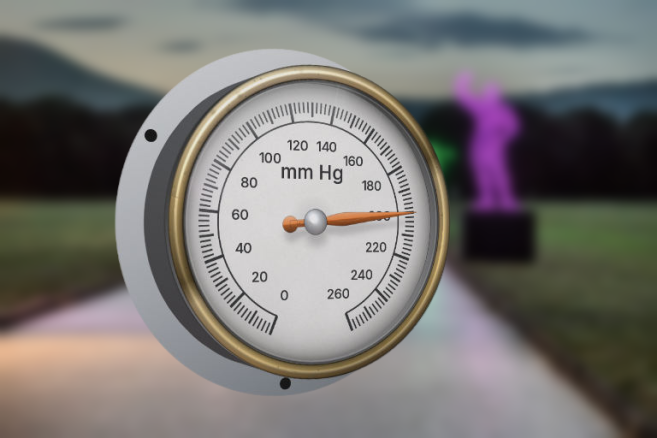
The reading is 200 mmHg
